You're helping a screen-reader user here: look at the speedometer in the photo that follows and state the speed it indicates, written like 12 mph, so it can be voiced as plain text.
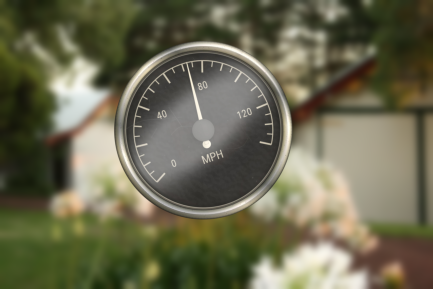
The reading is 72.5 mph
